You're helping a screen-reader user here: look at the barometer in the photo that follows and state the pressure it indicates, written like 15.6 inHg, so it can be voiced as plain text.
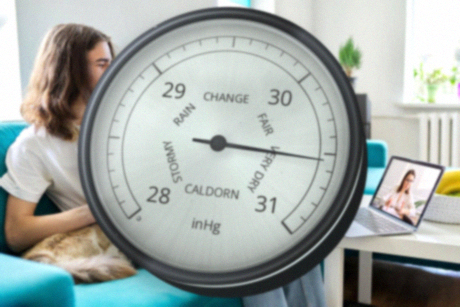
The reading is 30.55 inHg
